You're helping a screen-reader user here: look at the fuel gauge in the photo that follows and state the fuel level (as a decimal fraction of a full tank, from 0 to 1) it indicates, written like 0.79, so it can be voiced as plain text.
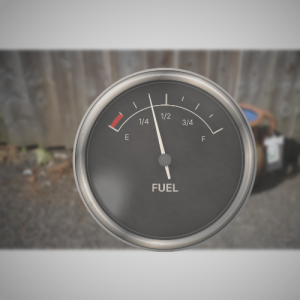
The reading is 0.375
